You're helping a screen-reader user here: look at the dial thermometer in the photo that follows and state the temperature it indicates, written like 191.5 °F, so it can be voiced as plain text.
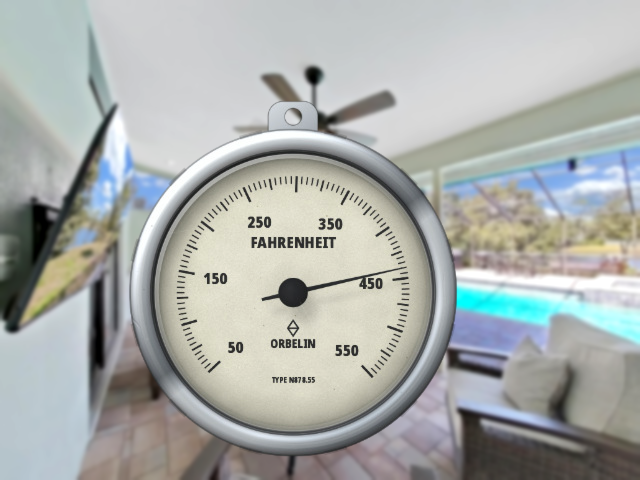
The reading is 440 °F
